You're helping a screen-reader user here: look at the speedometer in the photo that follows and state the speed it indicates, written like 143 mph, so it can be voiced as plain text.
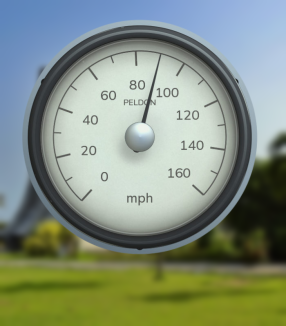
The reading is 90 mph
